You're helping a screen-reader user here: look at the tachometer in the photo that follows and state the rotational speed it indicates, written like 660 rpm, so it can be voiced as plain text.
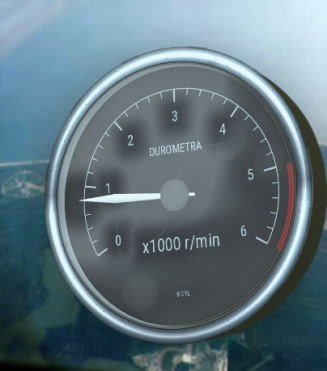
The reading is 800 rpm
